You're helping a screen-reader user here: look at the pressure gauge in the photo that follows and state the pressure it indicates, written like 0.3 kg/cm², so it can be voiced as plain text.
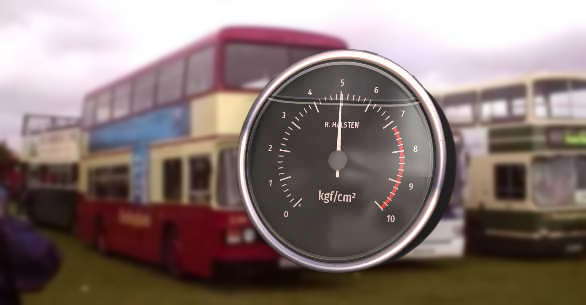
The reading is 5 kg/cm²
